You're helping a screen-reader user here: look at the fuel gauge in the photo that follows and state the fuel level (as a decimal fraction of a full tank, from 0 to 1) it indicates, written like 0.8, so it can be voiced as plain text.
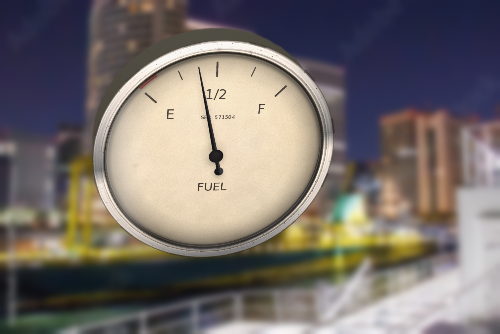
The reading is 0.375
